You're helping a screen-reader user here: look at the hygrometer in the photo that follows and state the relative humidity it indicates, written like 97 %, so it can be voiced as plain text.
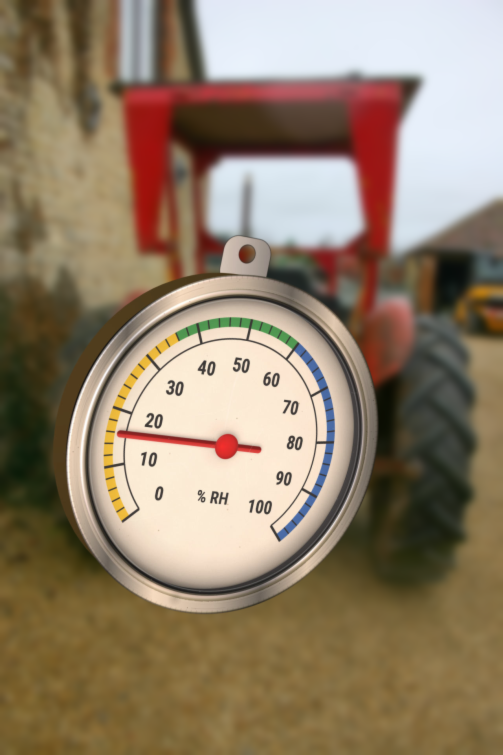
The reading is 16 %
